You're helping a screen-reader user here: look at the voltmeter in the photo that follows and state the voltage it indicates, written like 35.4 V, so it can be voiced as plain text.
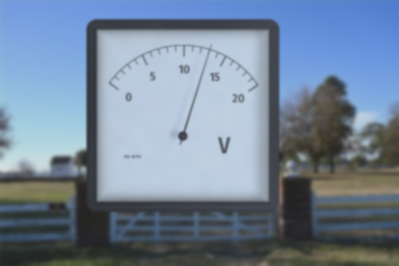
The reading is 13 V
